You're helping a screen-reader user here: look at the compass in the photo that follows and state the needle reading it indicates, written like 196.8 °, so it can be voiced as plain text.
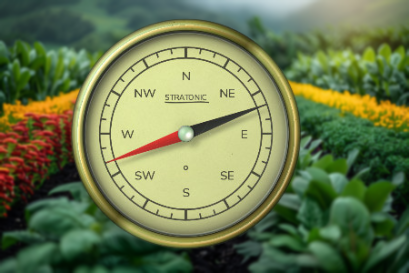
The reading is 250 °
